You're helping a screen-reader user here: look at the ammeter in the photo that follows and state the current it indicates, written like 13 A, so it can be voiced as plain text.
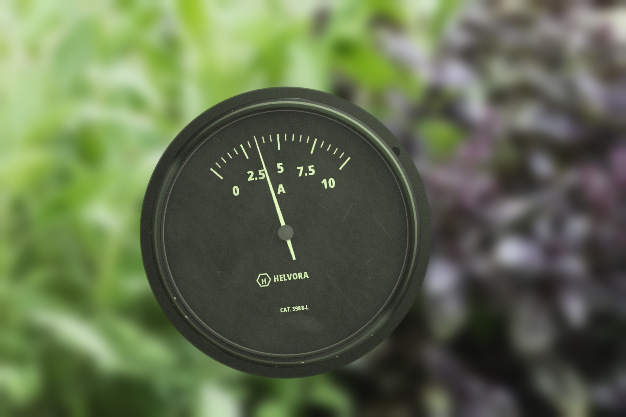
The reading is 3.5 A
